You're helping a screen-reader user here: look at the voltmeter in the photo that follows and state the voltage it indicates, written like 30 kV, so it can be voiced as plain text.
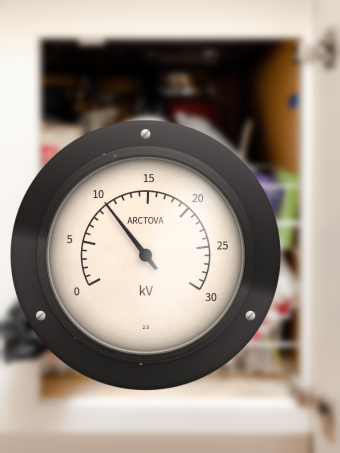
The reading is 10 kV
